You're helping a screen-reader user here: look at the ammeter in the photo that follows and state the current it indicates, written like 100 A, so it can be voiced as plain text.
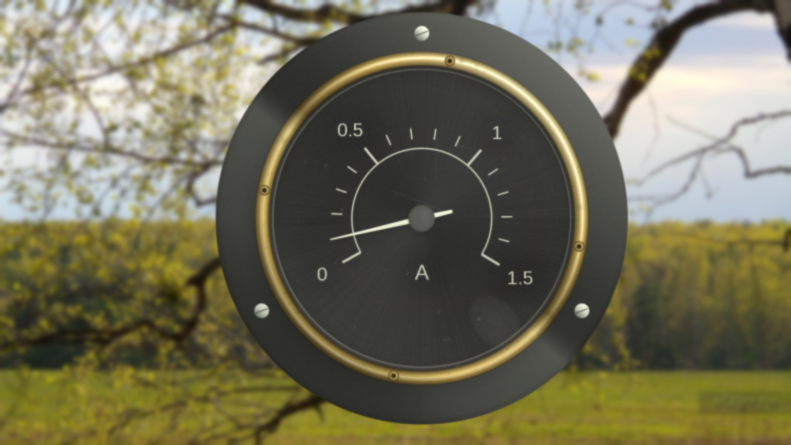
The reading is 0.1 A
